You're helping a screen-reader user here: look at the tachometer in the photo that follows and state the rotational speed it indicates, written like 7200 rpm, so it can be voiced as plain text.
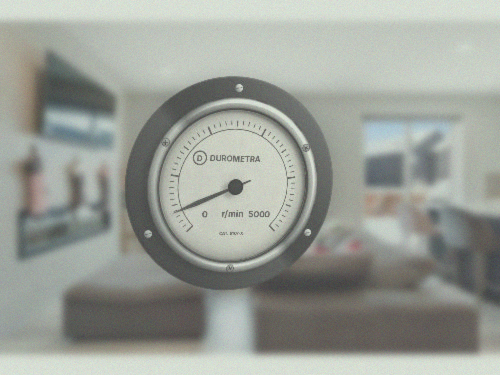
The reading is 400 rpm
